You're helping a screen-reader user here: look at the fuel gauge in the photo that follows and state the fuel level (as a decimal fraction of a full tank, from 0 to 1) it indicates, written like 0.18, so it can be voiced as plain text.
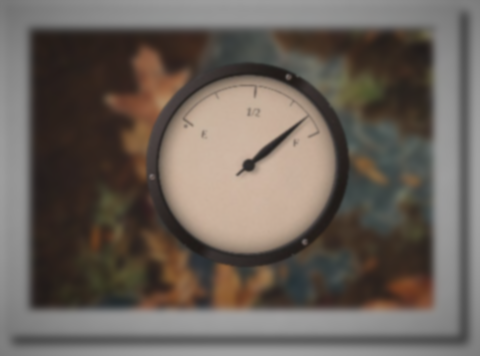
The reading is 0.875
